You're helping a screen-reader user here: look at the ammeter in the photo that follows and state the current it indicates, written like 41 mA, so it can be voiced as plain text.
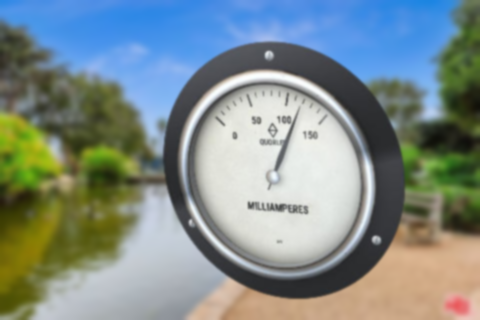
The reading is 120 mA
